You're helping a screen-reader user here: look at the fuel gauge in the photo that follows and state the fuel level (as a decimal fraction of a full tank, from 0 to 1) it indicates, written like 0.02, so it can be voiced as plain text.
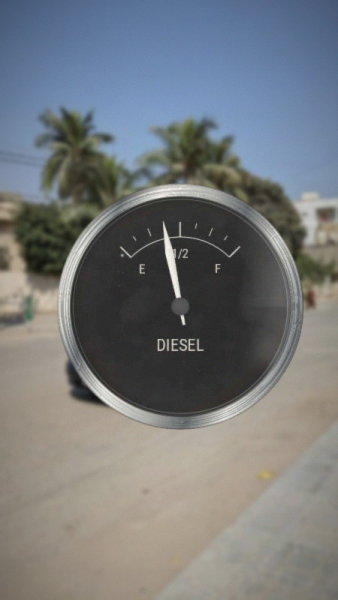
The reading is 0.375
